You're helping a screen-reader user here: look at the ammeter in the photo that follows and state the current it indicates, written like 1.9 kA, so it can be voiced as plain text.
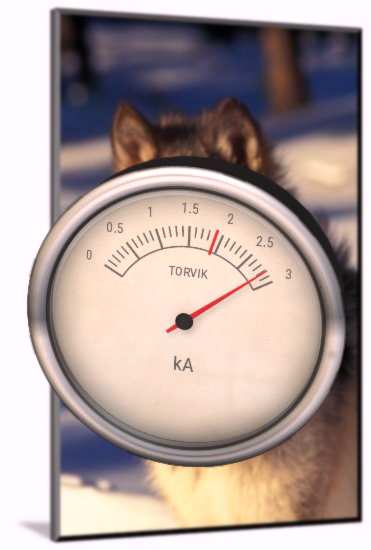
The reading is 2.8 kA
